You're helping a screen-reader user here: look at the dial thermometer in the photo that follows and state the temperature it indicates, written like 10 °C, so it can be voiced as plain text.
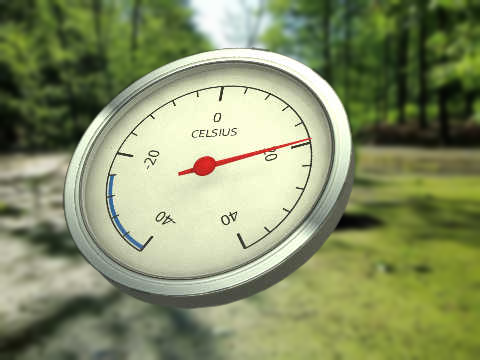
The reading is 20 °C
